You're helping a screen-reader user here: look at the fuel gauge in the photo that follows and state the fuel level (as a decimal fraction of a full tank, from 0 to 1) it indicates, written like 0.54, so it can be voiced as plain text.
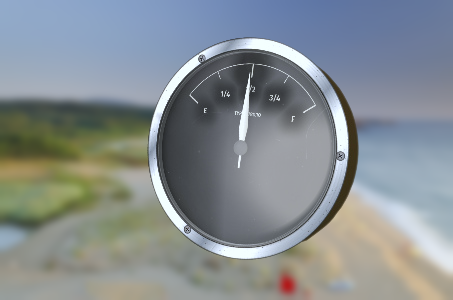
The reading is 0.5
